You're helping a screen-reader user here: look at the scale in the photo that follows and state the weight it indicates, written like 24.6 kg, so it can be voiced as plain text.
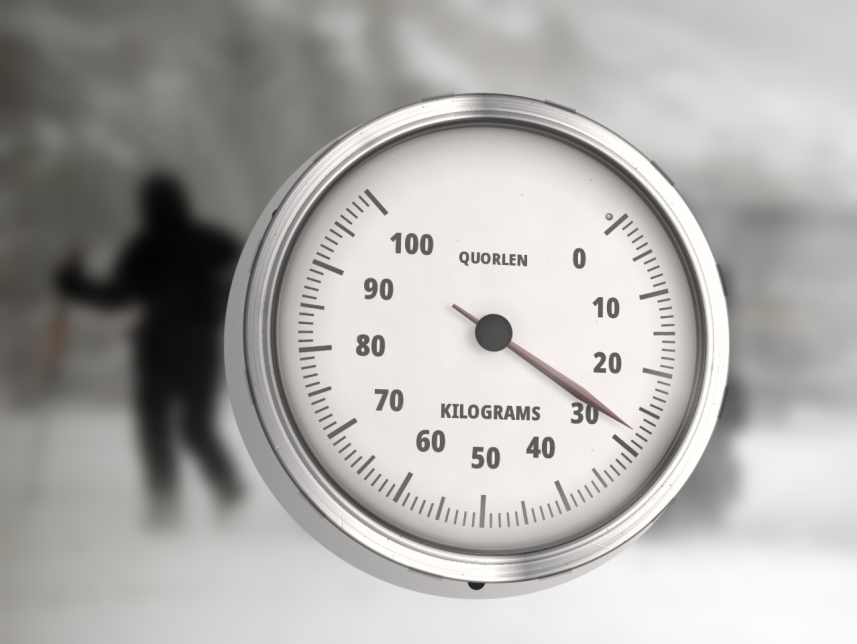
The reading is 28 kg
